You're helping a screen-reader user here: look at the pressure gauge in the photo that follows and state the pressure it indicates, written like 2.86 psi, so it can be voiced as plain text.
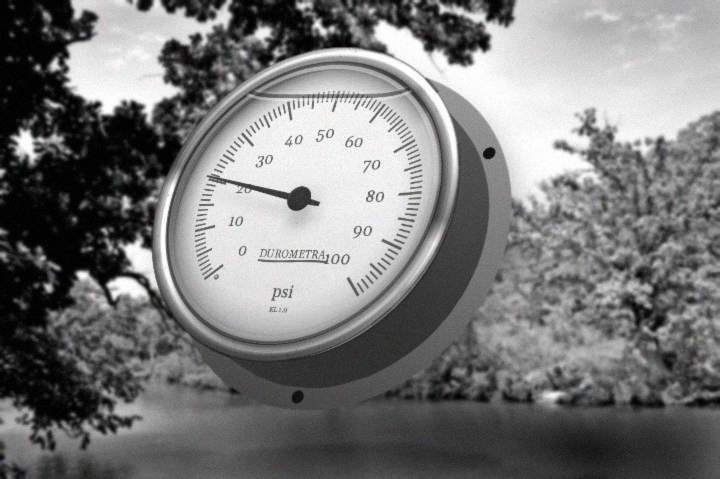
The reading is 20 psi
